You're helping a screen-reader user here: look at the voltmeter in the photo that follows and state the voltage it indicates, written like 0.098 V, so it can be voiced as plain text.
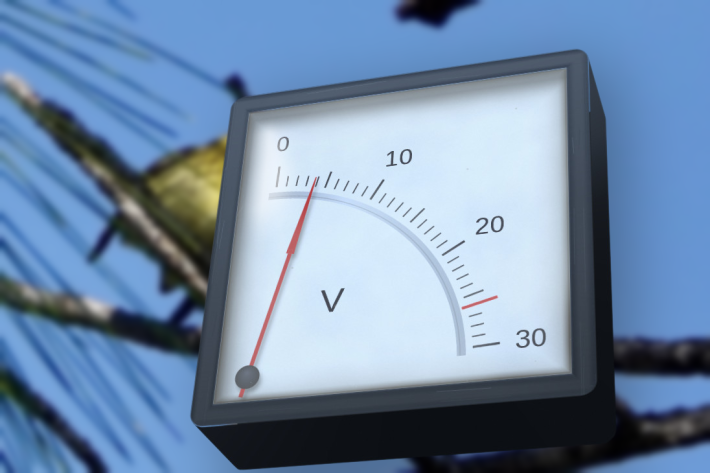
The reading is 4 V
